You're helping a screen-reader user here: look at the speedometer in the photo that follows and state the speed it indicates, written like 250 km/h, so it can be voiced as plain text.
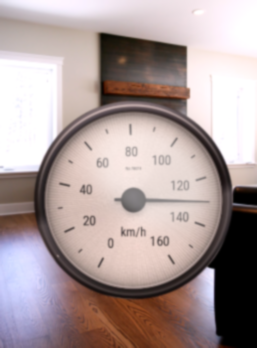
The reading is 130 km/h
